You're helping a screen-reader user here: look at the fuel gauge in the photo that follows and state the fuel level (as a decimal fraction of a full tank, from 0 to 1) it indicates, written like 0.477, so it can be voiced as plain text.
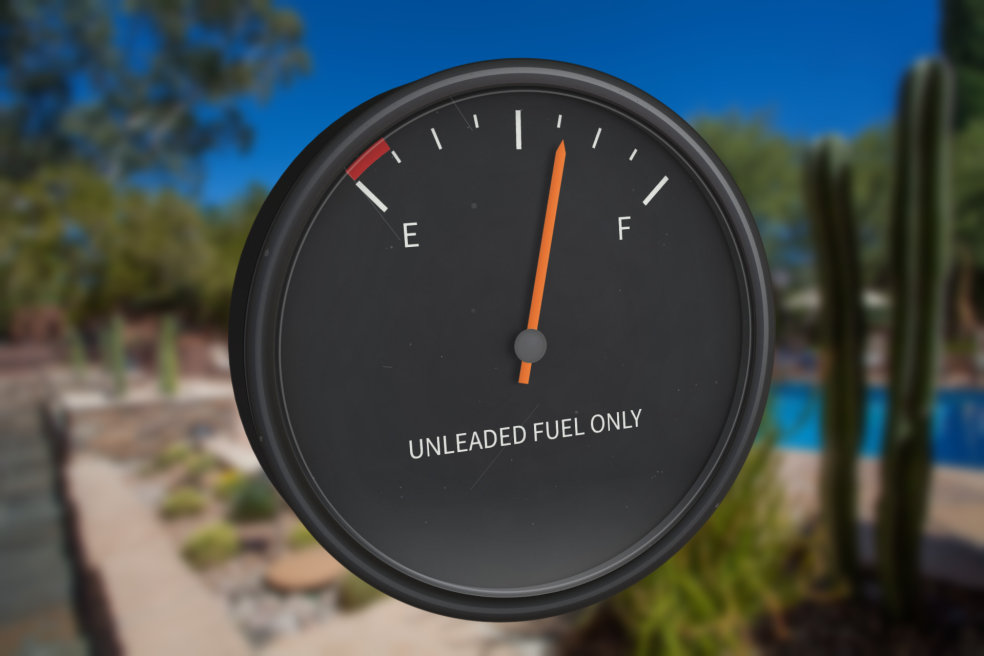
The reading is 0.625
